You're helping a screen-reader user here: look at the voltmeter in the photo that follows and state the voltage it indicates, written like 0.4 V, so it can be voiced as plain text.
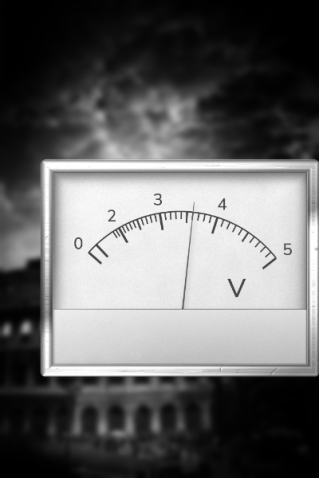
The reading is 3.6 V
